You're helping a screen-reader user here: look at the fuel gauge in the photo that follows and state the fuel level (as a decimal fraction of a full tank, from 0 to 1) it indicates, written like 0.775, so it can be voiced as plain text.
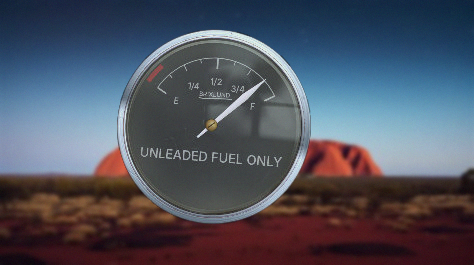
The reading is 0.875
